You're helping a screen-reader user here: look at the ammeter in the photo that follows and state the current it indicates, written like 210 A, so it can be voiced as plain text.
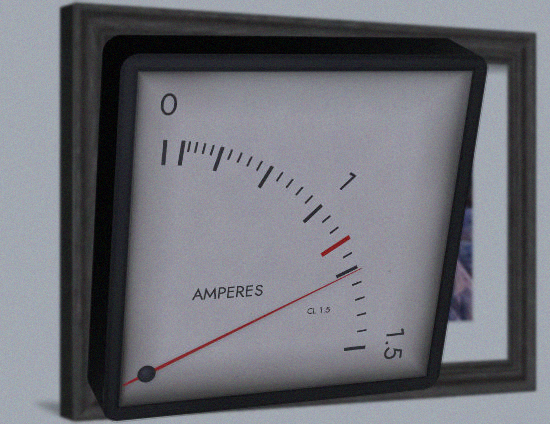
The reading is 1.25 A
